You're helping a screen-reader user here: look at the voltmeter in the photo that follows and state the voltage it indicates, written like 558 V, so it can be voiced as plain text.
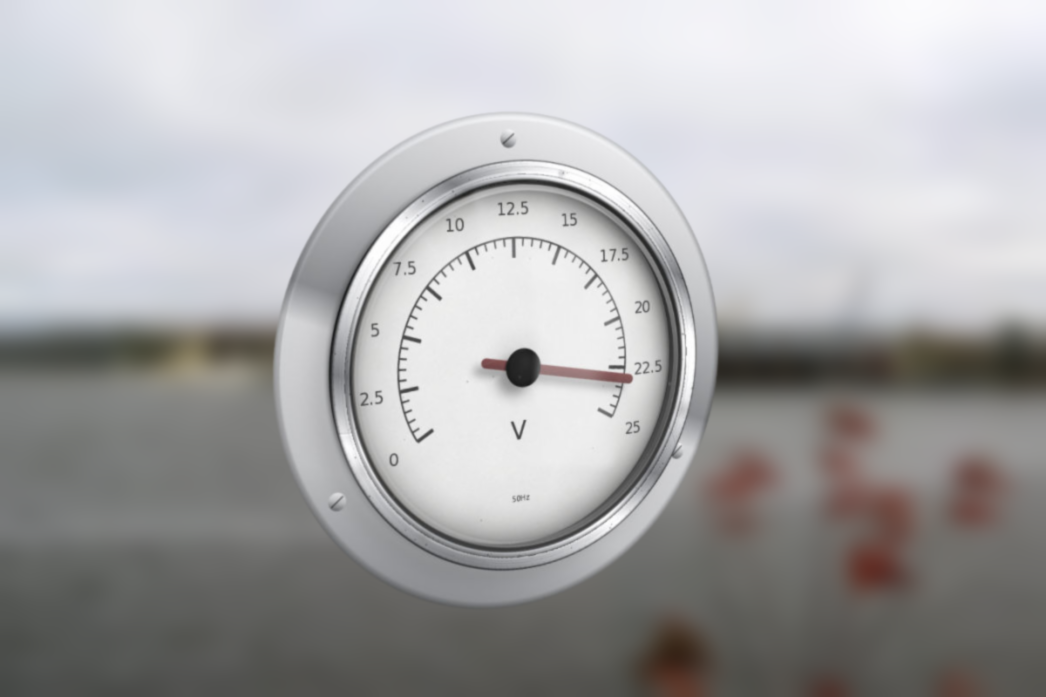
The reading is 23 V
